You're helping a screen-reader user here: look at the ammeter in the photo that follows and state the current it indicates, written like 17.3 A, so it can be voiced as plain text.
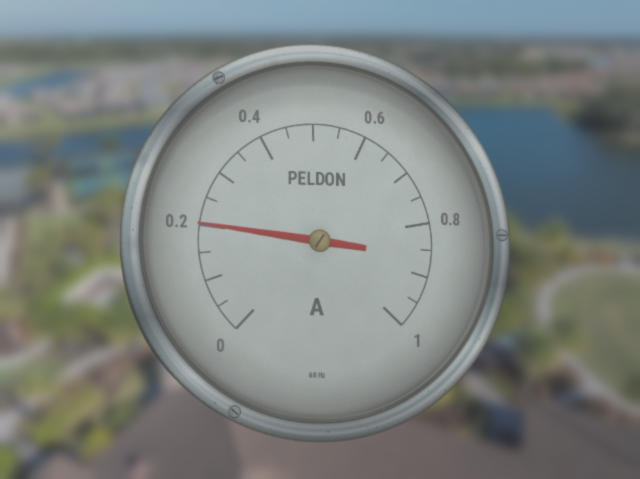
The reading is 0.2 A
